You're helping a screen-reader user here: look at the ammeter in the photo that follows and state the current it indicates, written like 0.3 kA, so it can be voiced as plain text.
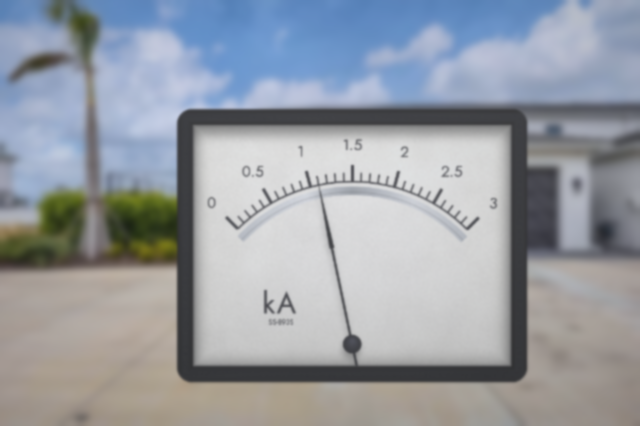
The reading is 1.1 kA
